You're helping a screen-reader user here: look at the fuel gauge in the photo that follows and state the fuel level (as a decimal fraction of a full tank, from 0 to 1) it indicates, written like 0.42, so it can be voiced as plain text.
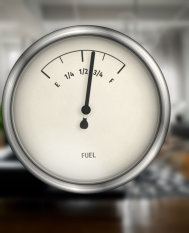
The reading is 0.625
